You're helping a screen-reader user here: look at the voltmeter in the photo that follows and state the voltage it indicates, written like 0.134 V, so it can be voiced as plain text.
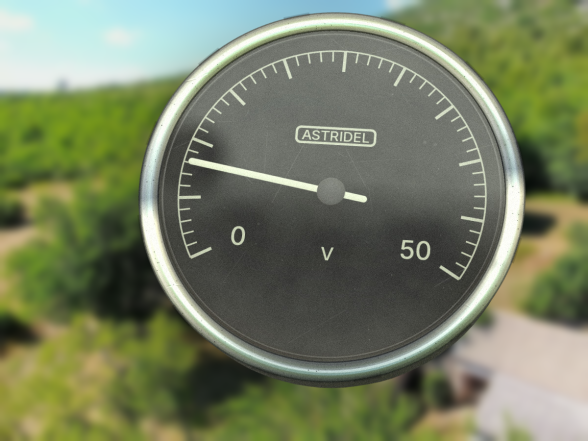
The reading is 8 V
